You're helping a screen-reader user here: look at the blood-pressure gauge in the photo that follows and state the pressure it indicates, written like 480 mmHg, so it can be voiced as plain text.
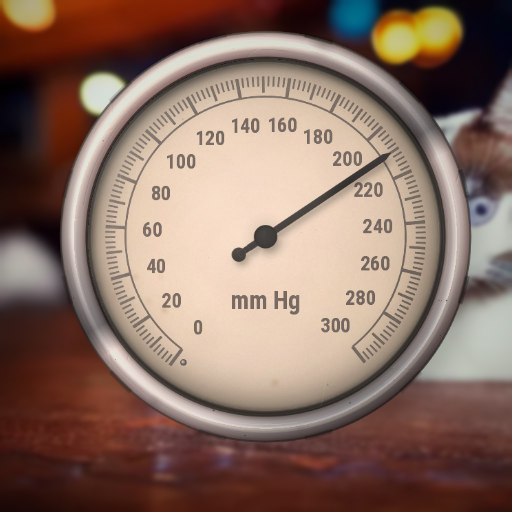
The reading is 210 mmHg
